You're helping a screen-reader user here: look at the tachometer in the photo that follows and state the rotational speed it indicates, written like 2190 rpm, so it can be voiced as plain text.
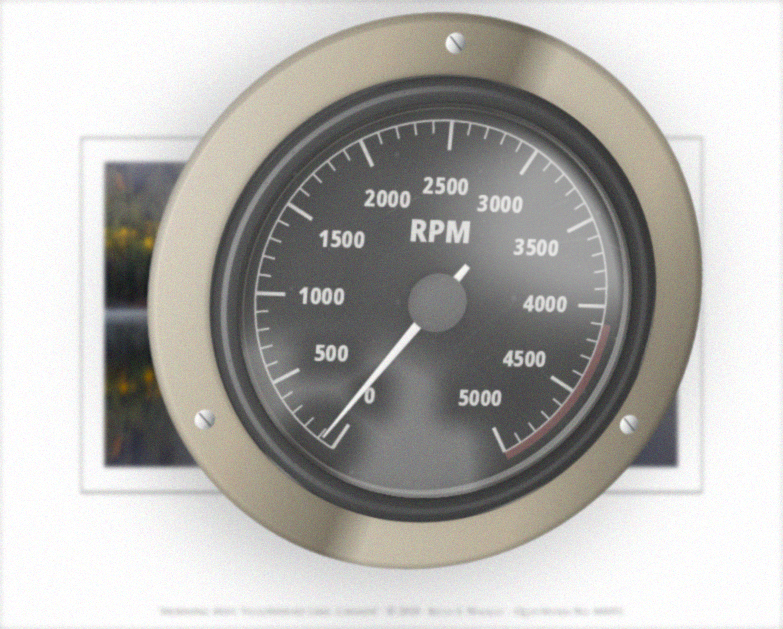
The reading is 100 rpm
